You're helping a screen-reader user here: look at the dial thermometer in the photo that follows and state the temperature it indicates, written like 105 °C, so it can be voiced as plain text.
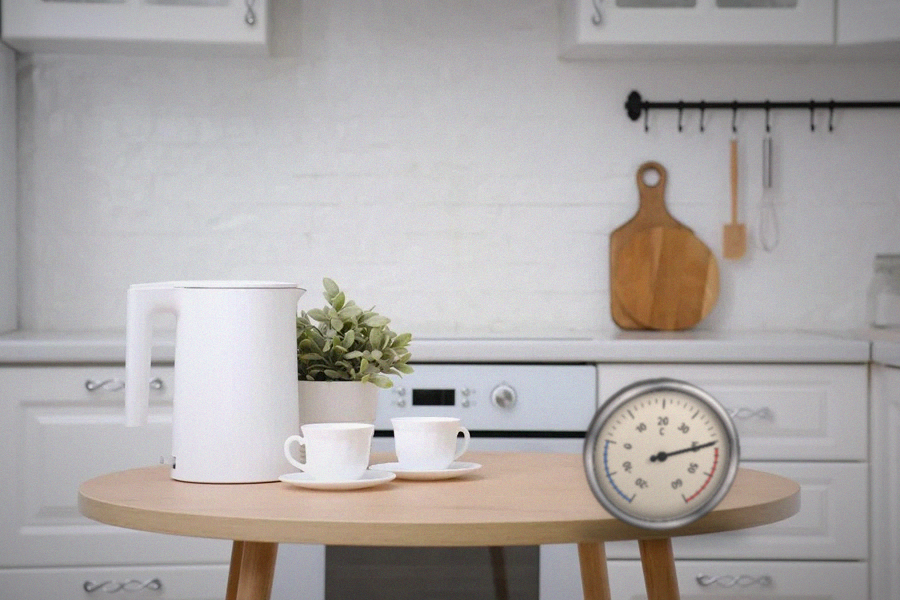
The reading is 40 °C
